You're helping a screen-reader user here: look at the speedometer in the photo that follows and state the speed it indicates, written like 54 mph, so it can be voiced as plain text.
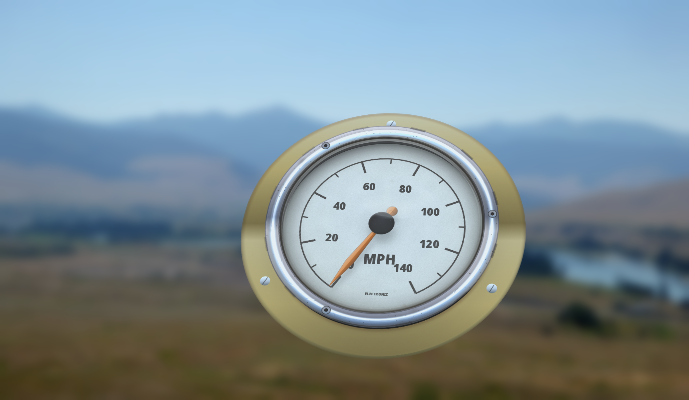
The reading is 0 mph
